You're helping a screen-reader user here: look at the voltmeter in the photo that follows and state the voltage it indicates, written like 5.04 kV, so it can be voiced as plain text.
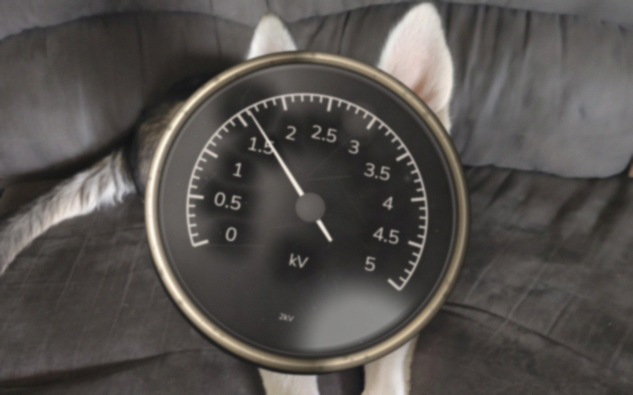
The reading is 1.6 kV
